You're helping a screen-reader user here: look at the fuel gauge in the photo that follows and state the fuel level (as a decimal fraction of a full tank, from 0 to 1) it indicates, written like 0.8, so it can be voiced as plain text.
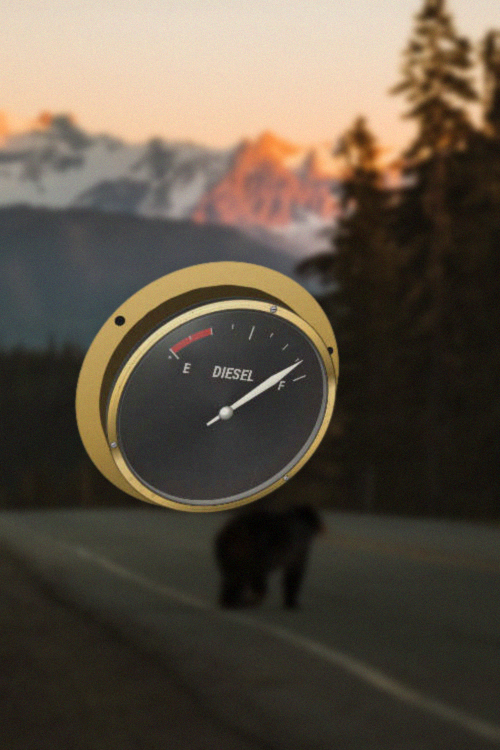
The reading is 0.875
